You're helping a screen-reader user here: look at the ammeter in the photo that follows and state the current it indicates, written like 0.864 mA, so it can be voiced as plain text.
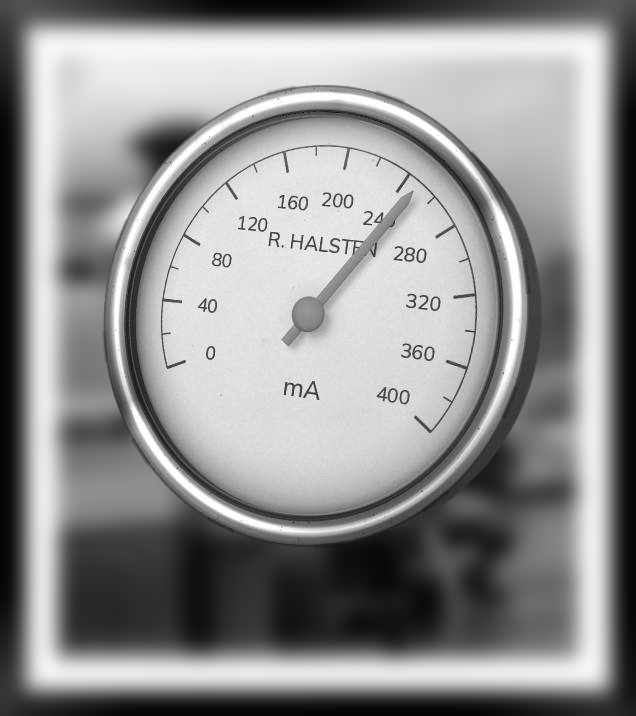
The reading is 250 mA
